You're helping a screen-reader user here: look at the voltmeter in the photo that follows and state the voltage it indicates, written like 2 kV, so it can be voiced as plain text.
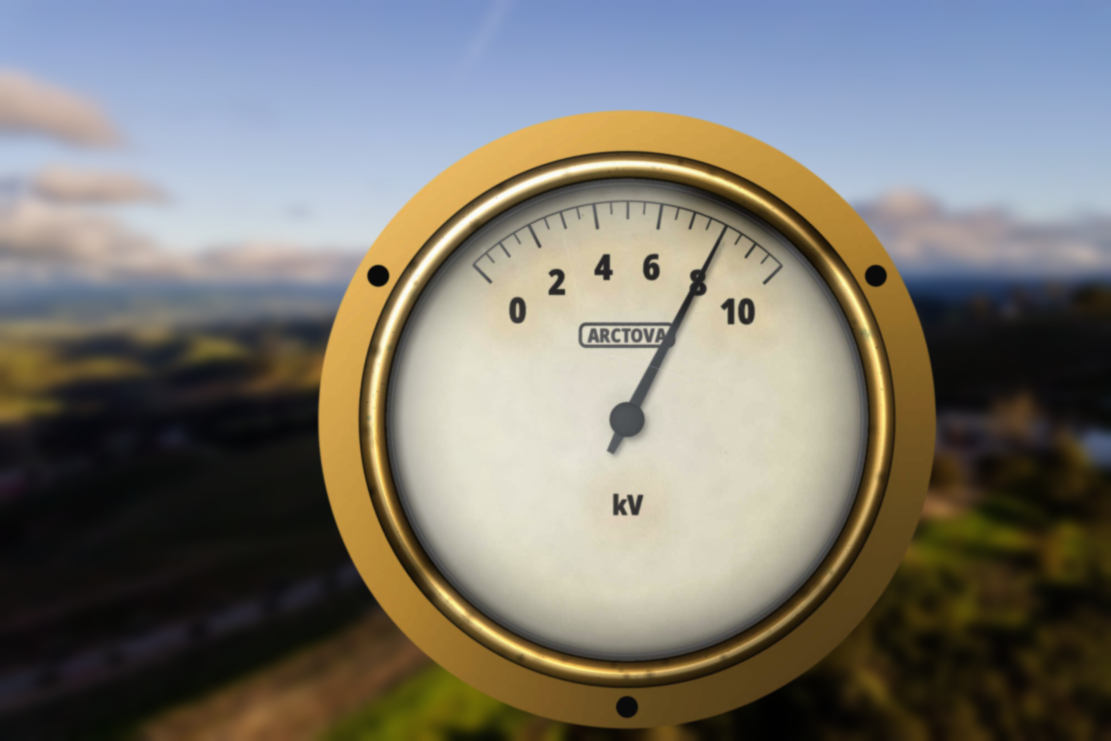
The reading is 8 kV
